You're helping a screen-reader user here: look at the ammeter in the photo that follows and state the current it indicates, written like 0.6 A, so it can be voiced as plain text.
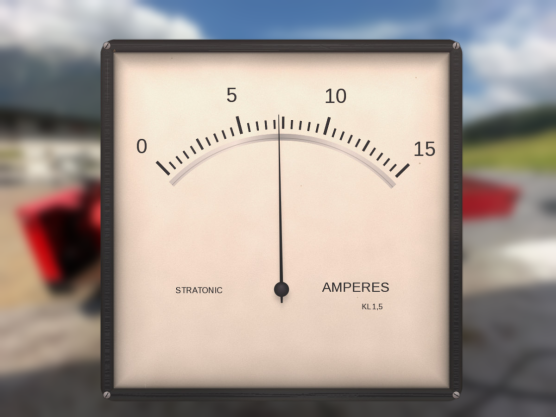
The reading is 7.25 A
